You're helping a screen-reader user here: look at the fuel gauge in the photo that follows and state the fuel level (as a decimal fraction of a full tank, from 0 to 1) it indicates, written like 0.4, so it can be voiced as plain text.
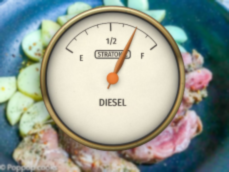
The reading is 0.75
